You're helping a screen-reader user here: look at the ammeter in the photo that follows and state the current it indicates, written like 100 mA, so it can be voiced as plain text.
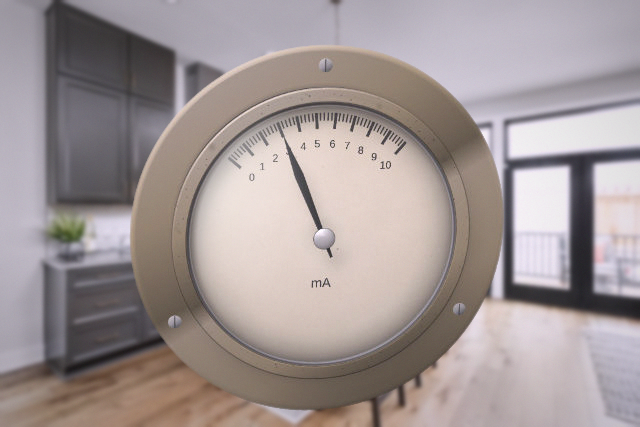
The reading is 3 mA
